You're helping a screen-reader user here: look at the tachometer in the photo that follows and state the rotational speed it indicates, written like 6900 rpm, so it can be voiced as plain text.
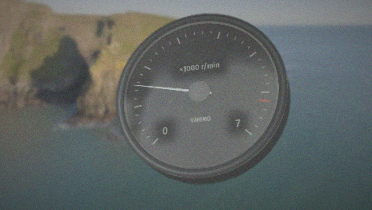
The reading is 1500 rpm
